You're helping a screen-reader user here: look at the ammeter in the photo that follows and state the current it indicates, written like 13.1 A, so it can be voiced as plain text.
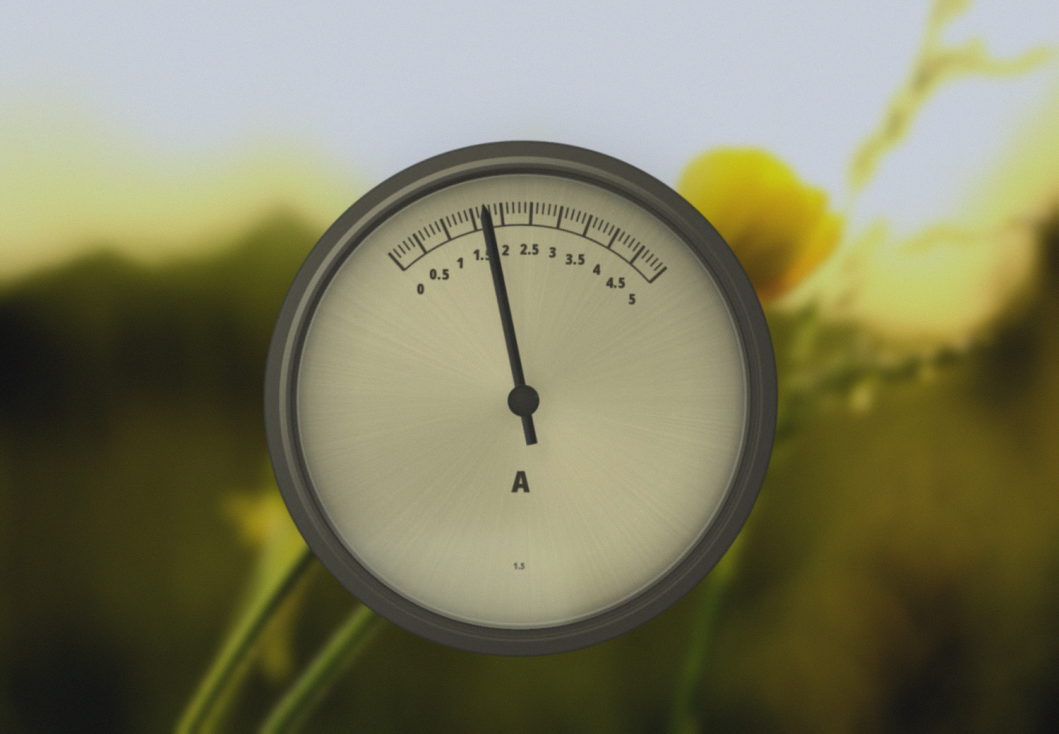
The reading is 1.7 A
